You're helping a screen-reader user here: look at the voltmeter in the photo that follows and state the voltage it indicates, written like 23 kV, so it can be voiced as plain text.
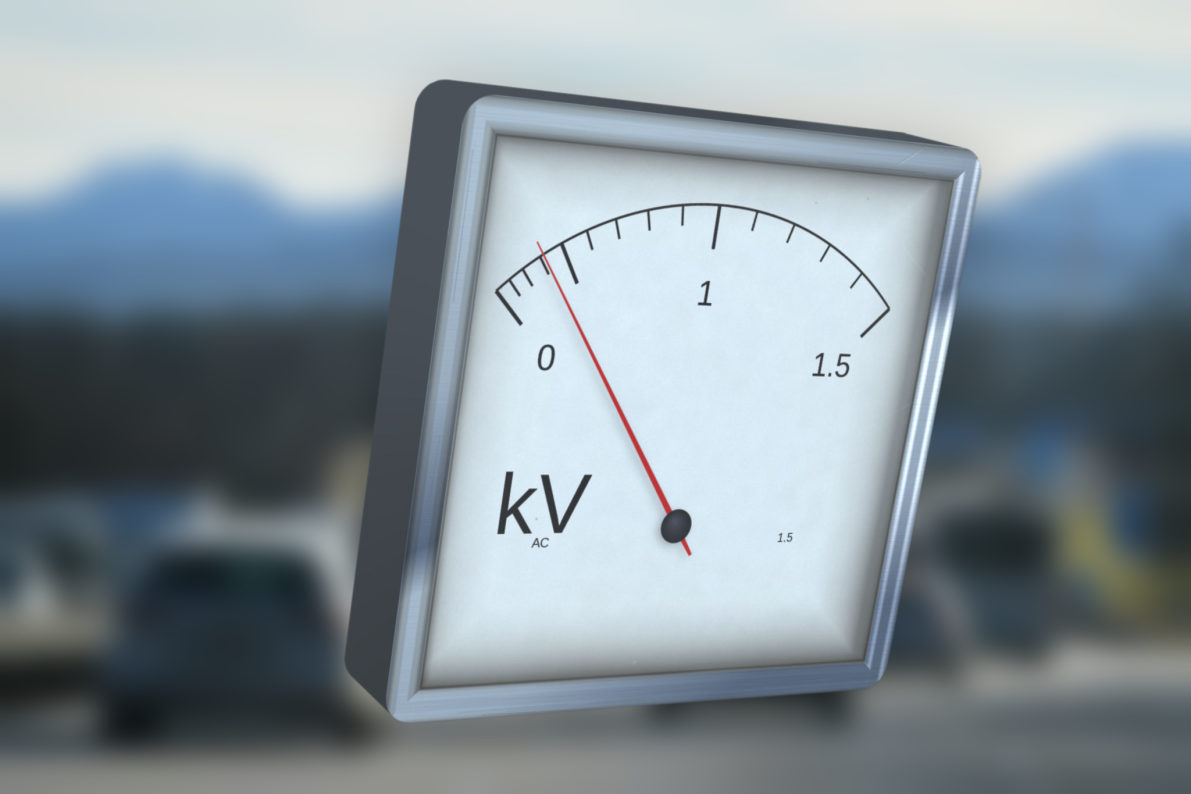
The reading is 0.4 kV
